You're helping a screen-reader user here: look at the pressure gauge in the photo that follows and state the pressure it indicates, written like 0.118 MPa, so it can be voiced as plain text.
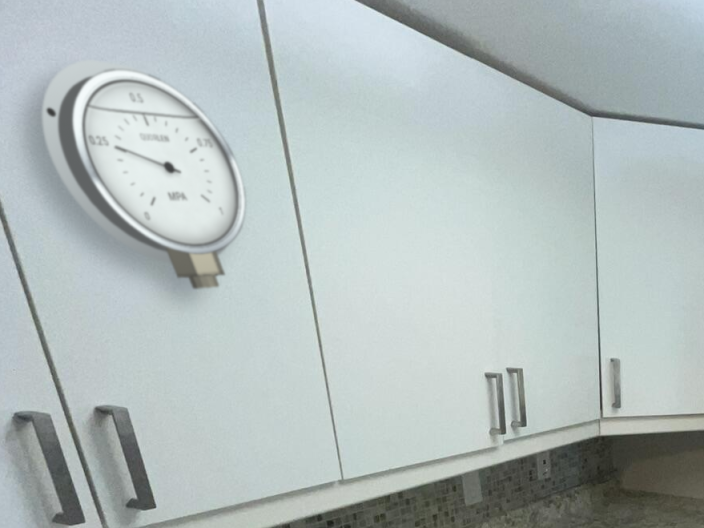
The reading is 0.25 MPa
